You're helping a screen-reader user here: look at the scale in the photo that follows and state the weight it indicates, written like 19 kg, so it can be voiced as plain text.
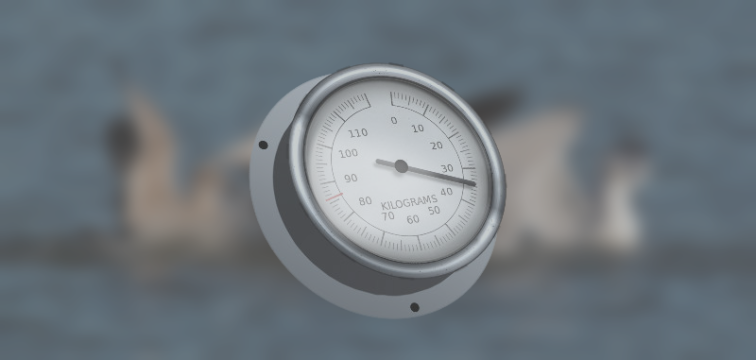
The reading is 35 kg
